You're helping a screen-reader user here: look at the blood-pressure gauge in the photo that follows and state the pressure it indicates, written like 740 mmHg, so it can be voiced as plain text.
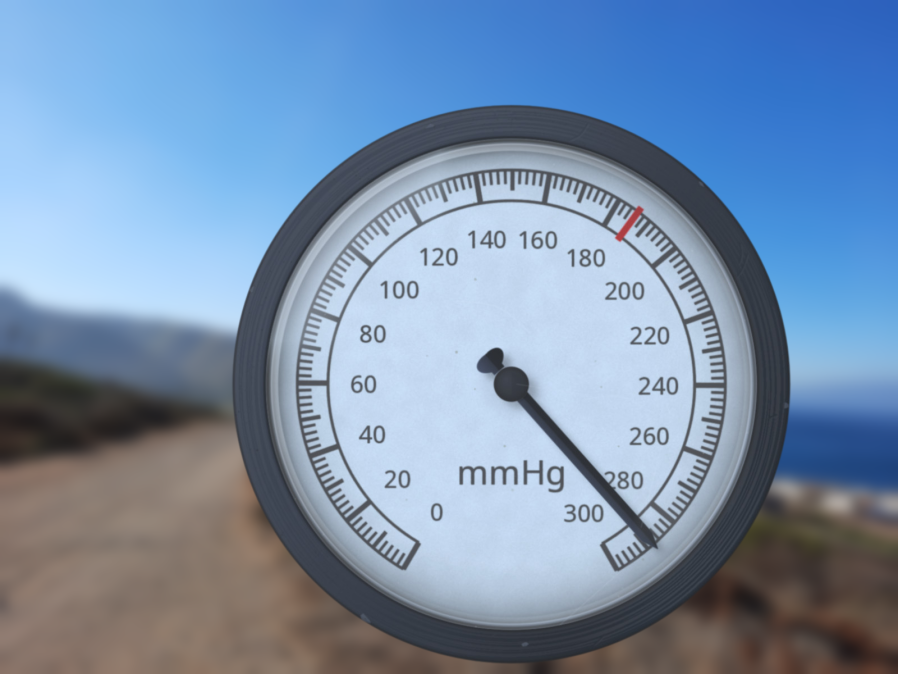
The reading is 288 mmHg
